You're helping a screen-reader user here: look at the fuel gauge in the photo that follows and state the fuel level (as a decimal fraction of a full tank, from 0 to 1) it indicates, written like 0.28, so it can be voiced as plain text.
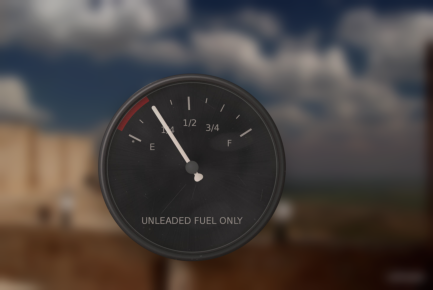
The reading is 0.25
